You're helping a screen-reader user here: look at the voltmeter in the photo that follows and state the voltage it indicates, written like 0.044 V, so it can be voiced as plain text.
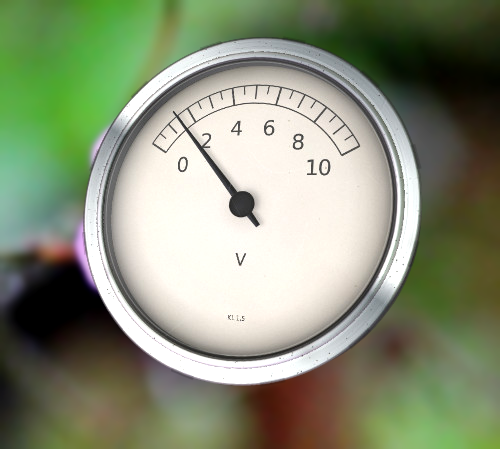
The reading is 1.5 V
